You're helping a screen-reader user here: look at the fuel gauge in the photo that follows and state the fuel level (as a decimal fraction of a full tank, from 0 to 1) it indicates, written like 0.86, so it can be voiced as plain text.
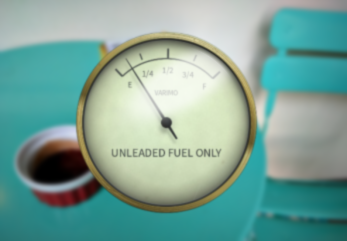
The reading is 0.125
